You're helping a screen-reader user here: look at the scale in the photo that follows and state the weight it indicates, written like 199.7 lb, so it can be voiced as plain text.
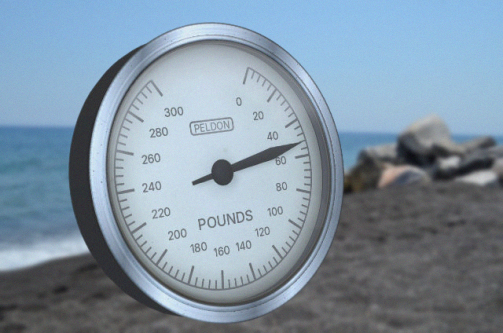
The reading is 52 lb
